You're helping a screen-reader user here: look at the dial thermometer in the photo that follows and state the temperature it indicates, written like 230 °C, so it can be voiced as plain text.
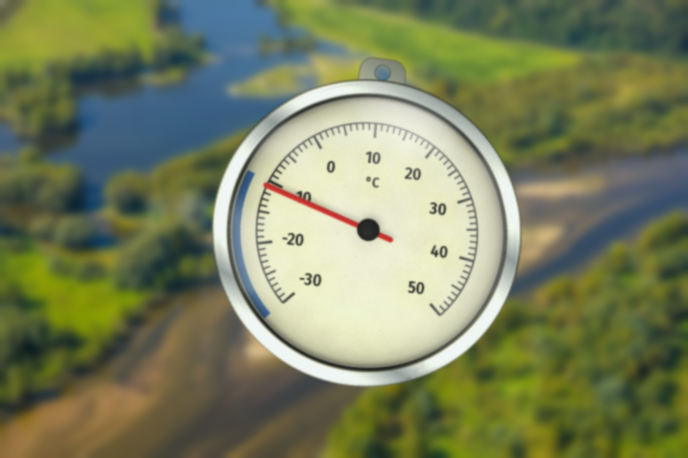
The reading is -11 °C
